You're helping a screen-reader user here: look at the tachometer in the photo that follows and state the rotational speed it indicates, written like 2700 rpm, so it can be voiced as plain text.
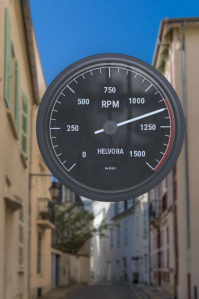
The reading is 1150 rpm
